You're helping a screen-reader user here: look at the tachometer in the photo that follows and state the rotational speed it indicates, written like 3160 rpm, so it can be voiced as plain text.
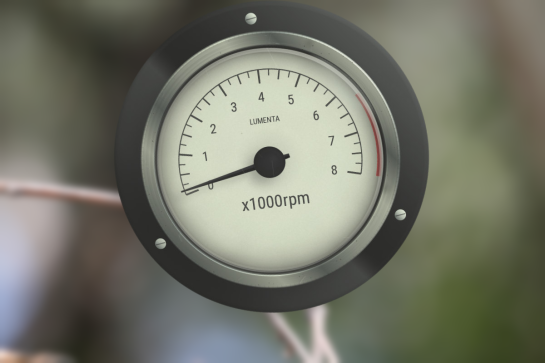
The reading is 125 rpm
